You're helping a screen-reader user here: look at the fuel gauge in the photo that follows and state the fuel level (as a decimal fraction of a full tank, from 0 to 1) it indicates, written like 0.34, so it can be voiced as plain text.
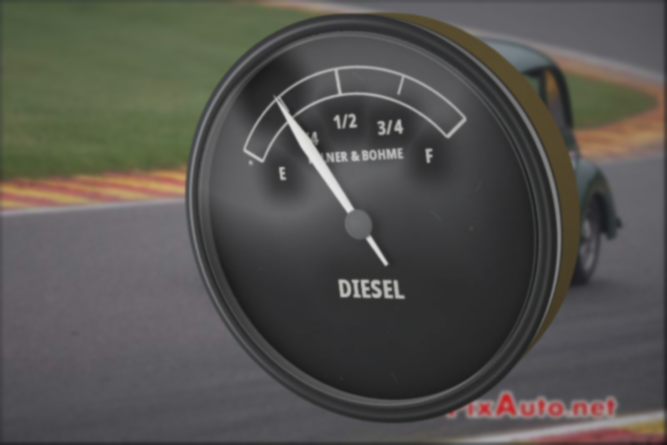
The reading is 0.25
